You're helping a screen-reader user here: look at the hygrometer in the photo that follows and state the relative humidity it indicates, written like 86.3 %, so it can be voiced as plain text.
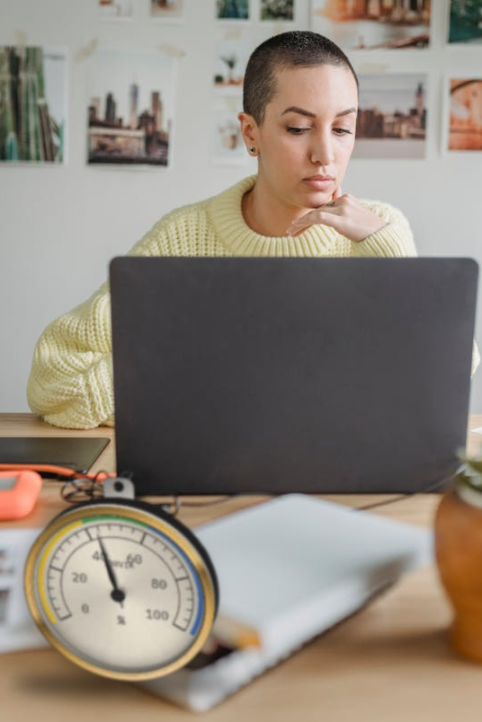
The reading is 44 %
